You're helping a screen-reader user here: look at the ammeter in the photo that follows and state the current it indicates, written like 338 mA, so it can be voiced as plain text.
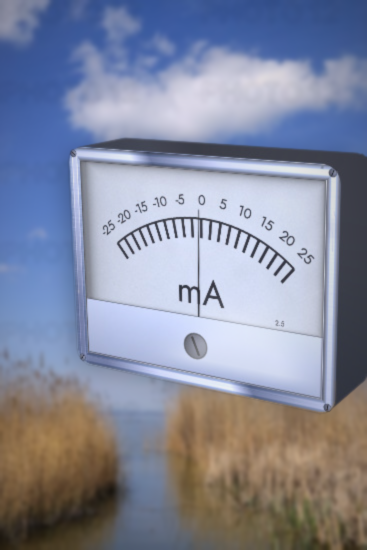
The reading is 0 mA
